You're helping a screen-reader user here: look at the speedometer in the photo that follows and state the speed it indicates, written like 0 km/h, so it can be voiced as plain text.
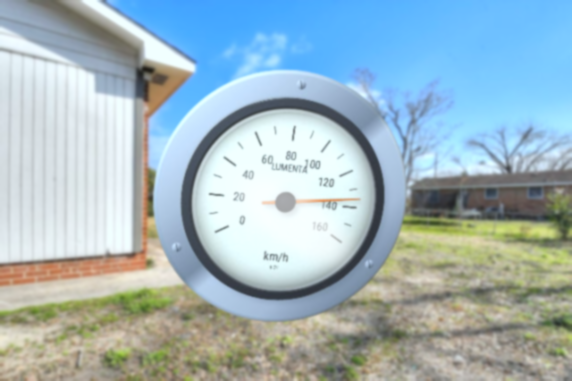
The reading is 135 km/h
